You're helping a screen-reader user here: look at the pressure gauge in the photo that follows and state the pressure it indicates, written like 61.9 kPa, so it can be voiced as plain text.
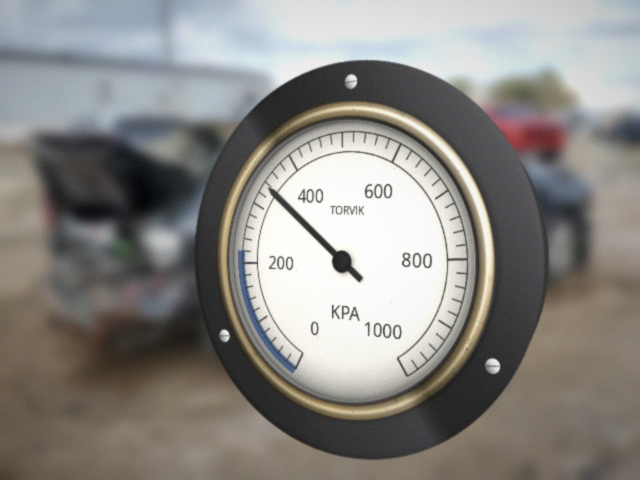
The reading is 340 kPa
